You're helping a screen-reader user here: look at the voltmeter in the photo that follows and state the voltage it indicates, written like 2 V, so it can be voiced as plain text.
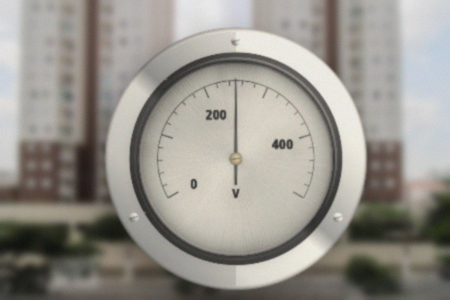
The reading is 250 V
